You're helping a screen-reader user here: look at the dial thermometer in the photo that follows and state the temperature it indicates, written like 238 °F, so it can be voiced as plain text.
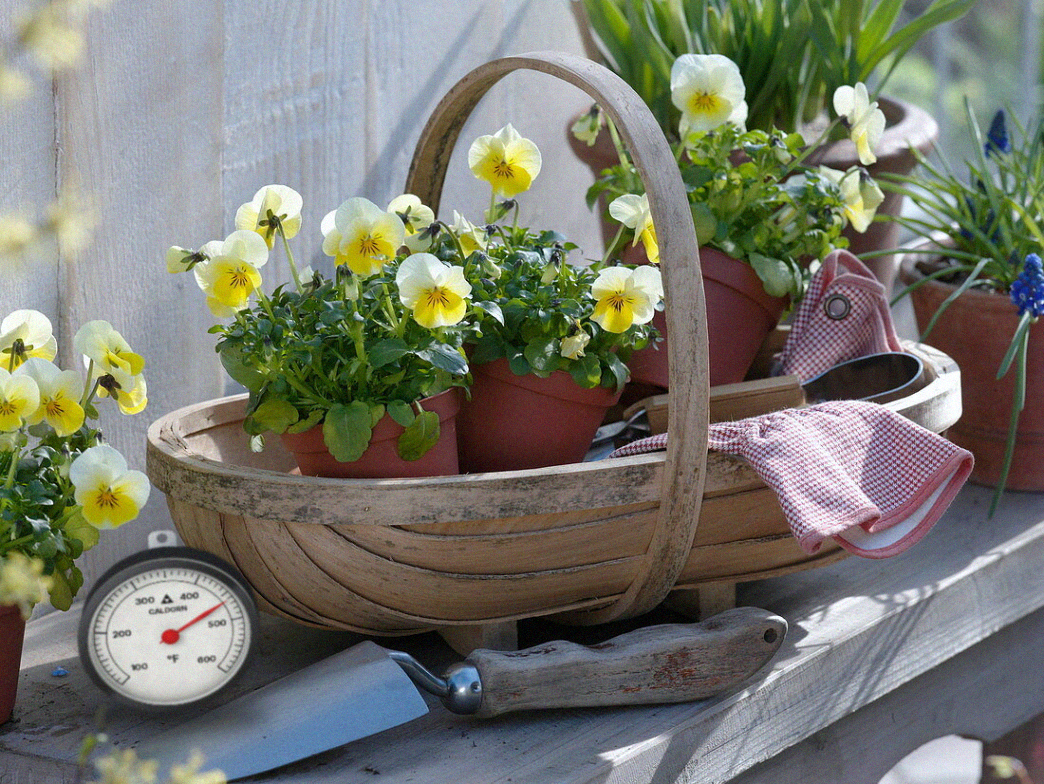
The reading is 460 °F
